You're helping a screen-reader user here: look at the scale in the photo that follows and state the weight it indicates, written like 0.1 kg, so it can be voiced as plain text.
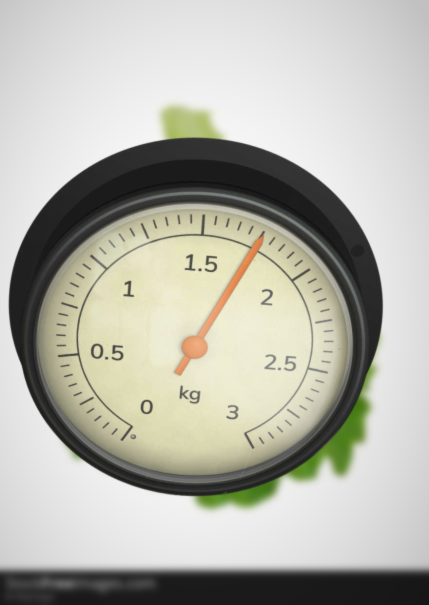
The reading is 1.75 kg
